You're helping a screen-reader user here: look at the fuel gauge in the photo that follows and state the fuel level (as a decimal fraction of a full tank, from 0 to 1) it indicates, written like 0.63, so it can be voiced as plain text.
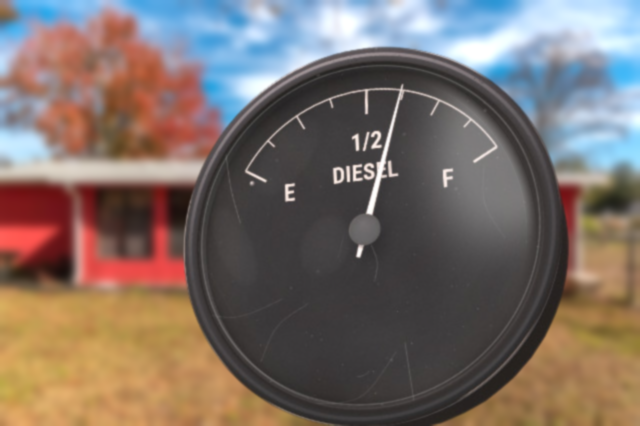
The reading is 0.625
